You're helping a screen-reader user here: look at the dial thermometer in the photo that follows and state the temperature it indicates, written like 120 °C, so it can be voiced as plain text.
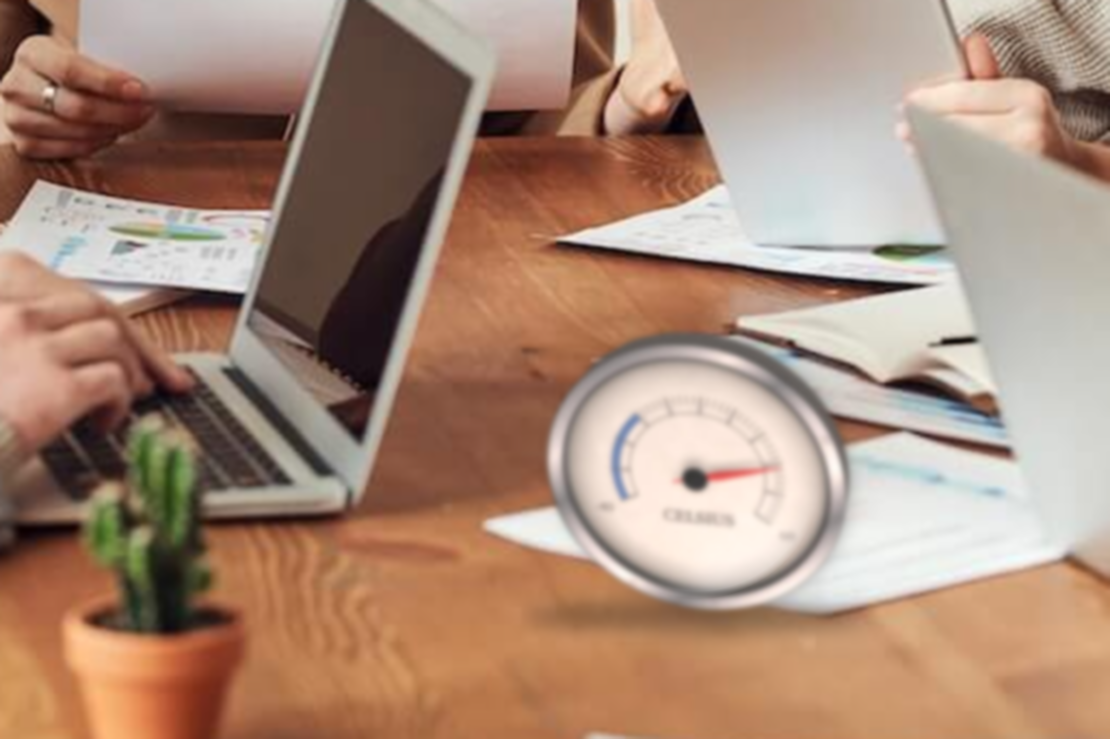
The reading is 40 °C
